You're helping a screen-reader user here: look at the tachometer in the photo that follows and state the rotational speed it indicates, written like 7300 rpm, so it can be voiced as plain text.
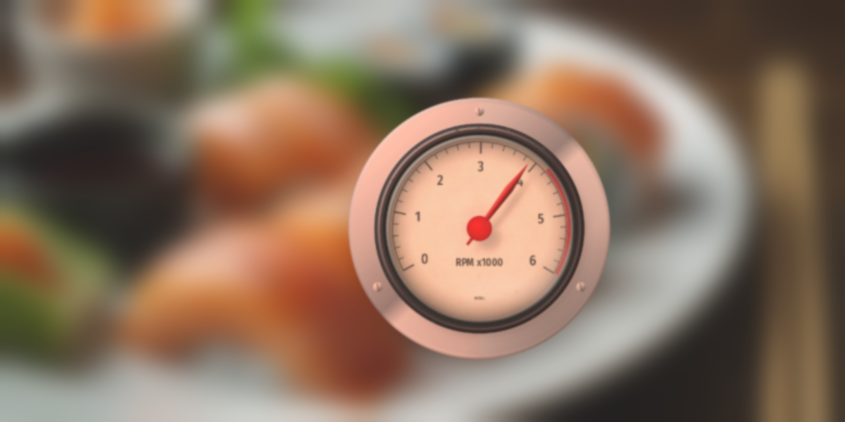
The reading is 3900 rpm
